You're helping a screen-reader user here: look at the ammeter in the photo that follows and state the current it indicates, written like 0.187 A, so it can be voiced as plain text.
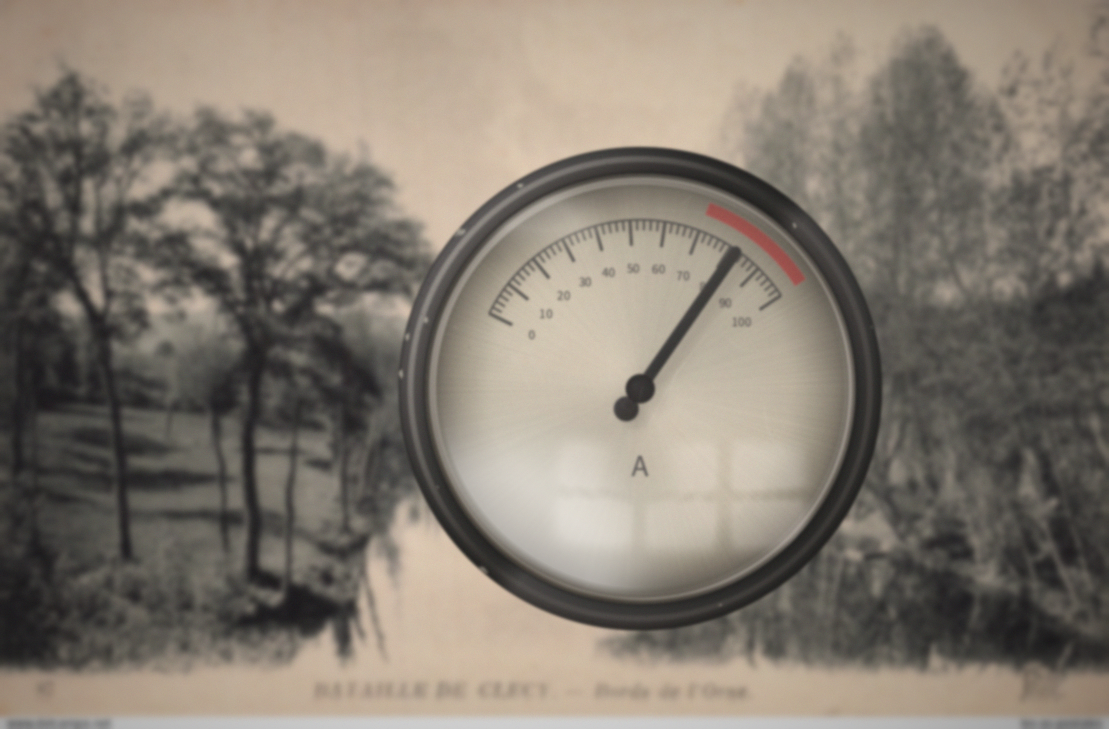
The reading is 82 A
